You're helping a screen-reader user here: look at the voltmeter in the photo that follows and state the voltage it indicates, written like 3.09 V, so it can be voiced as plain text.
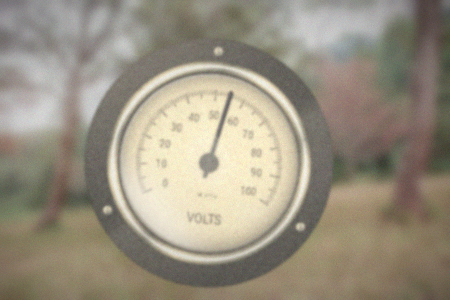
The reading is 55 V
